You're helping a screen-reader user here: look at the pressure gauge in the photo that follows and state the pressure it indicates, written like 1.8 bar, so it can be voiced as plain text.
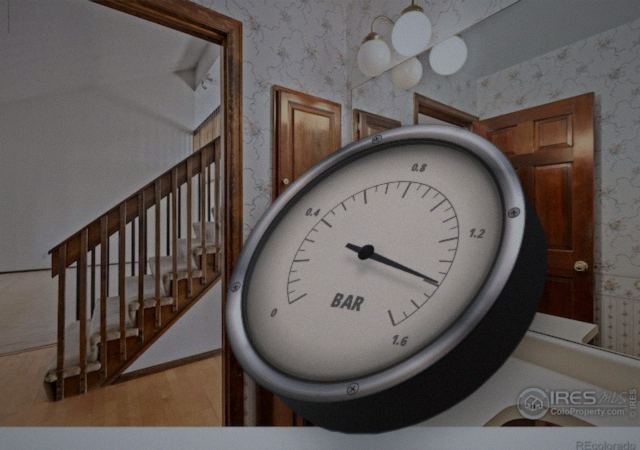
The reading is 1.4 bar
